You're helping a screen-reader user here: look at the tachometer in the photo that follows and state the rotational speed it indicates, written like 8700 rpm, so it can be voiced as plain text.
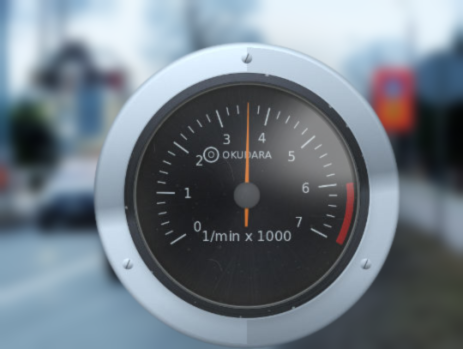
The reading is 3600 rpm
